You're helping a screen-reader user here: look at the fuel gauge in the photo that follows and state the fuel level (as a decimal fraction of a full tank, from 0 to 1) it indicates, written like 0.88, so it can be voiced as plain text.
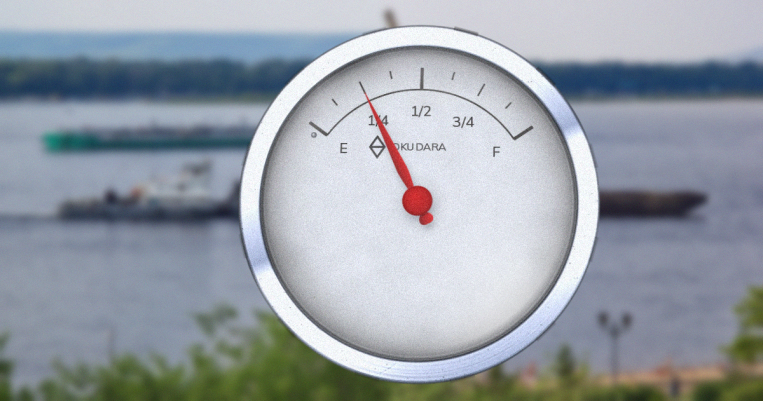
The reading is 0.25
